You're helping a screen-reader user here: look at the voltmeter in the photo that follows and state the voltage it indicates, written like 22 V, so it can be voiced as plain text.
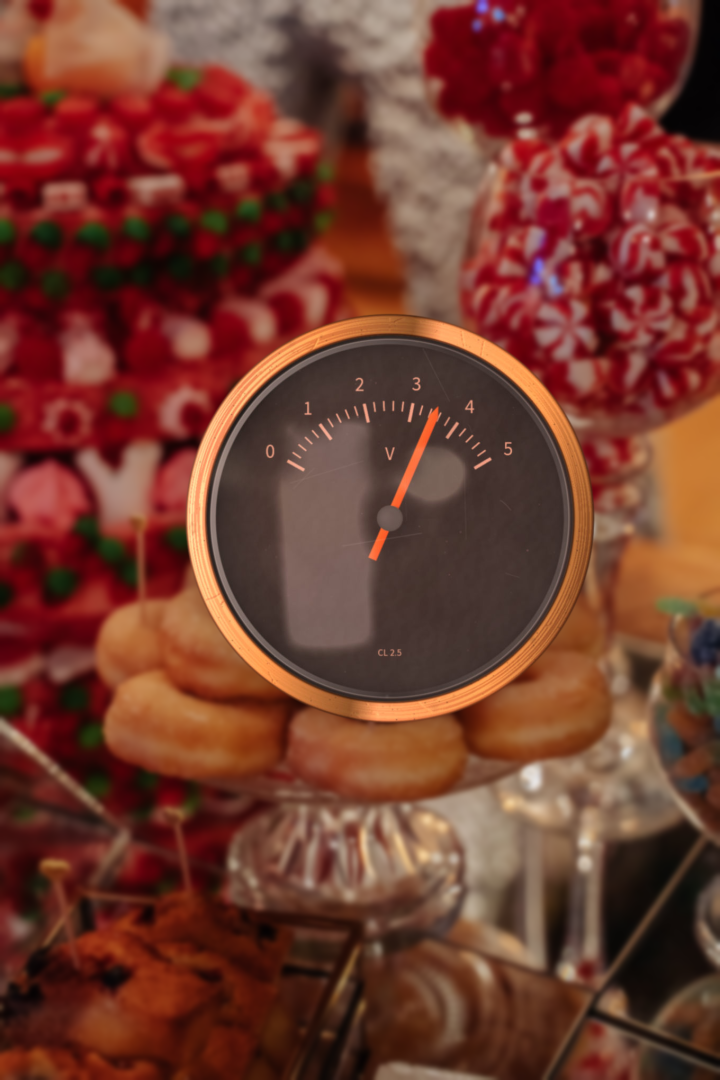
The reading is 3.5 V
